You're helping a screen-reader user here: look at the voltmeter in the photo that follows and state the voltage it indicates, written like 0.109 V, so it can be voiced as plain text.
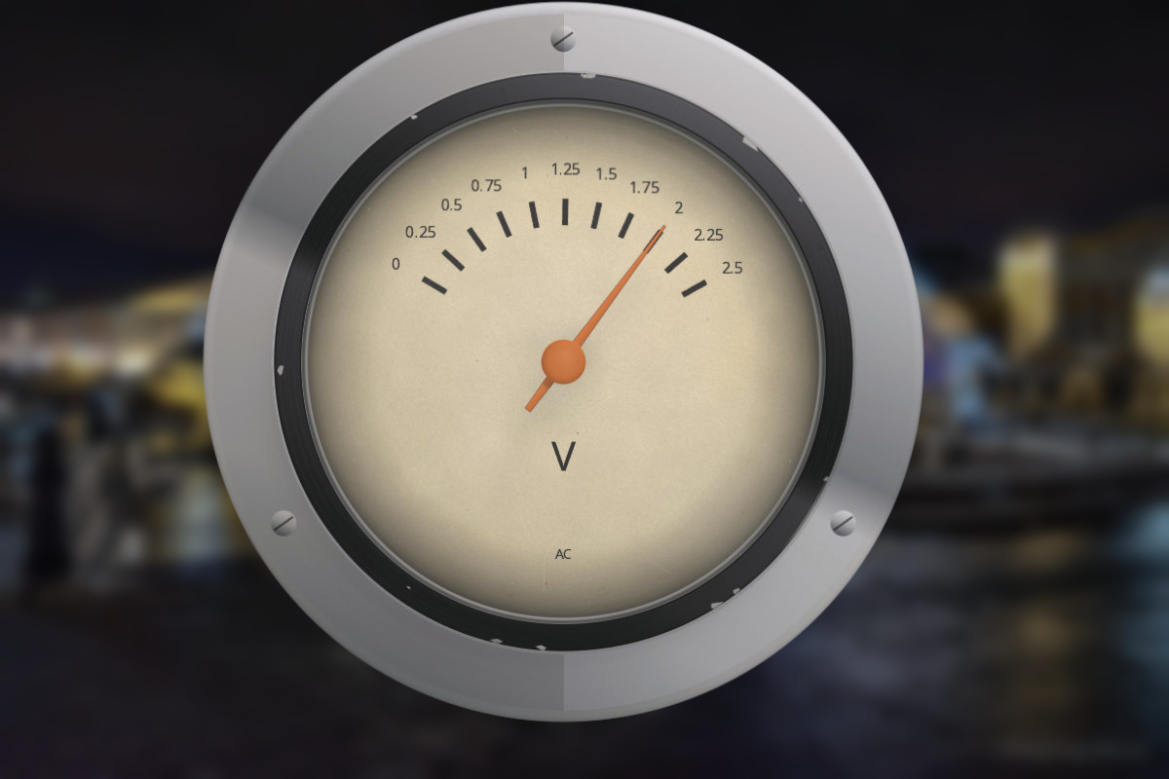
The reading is 2 V
